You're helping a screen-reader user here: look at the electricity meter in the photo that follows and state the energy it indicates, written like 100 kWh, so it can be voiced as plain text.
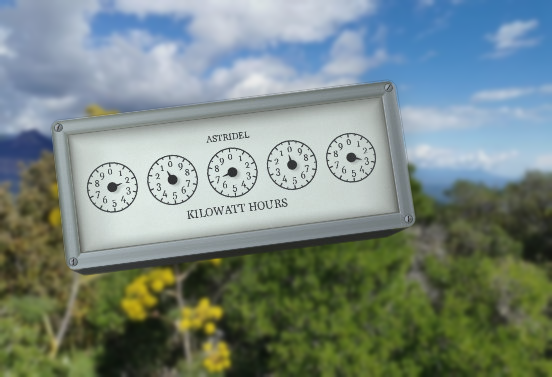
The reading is 20703 kWh
